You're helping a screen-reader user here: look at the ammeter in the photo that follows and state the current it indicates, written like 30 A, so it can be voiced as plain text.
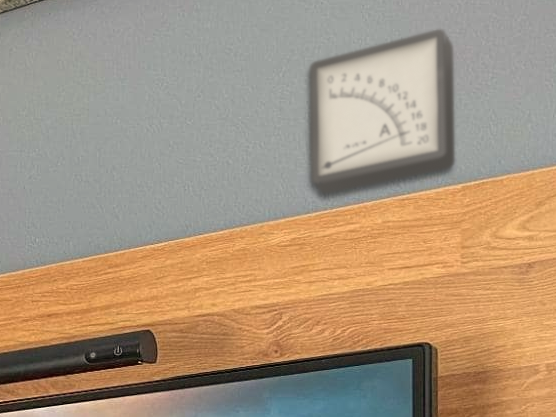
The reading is 18 A
